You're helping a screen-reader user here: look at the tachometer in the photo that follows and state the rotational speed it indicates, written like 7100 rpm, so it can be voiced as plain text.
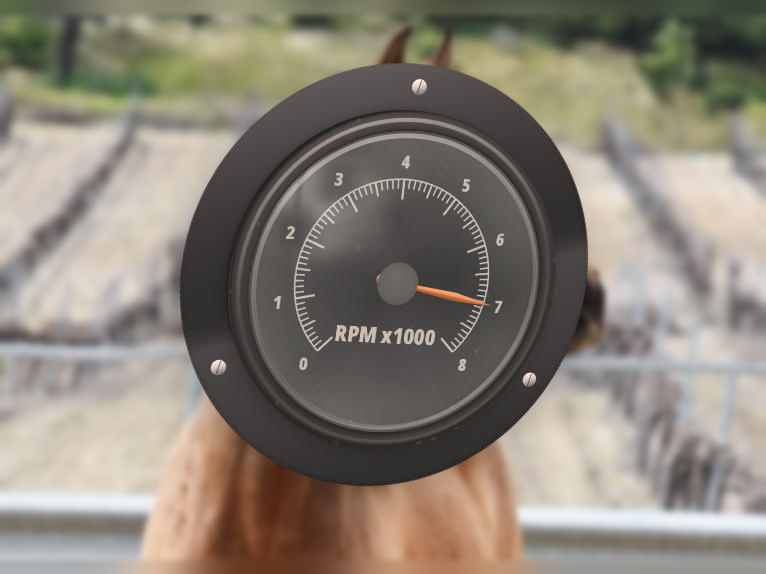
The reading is 7000 rpm
